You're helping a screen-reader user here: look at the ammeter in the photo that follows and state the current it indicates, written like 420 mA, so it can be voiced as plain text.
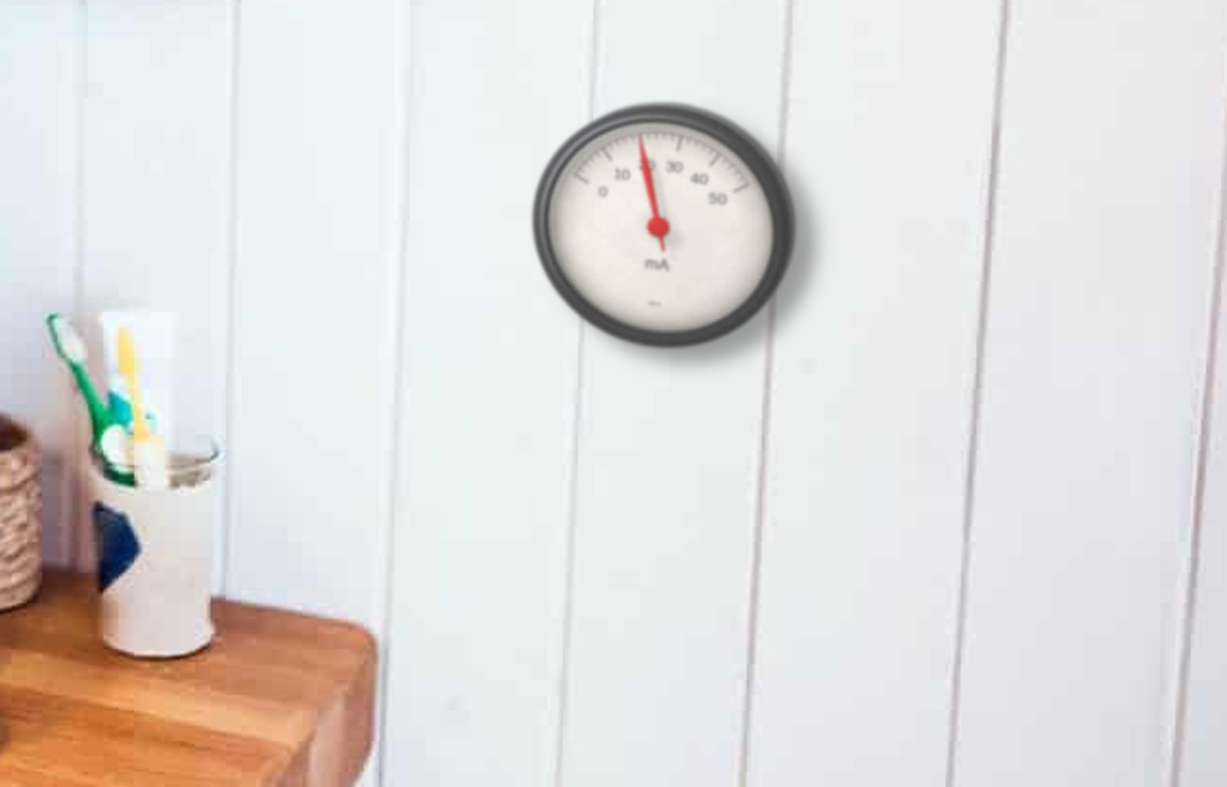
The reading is 20 mA
